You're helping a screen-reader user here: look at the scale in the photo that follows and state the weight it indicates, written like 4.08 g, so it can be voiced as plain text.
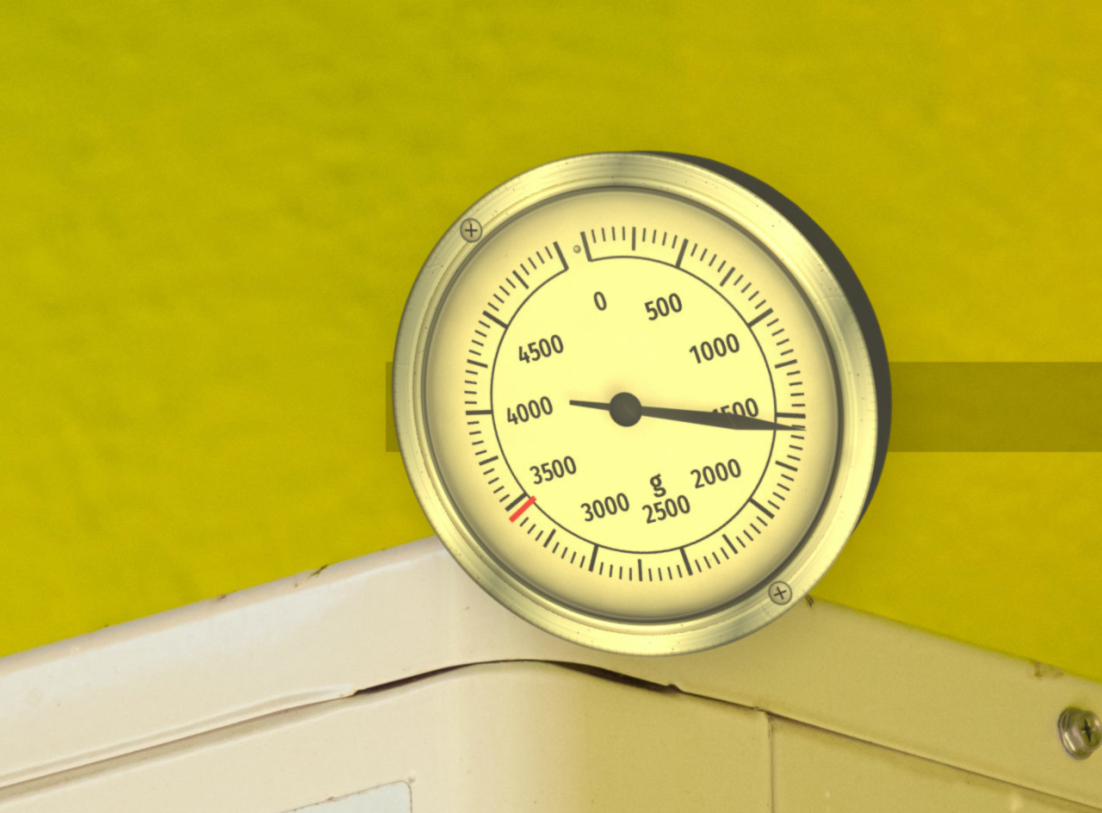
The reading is 1550 g
